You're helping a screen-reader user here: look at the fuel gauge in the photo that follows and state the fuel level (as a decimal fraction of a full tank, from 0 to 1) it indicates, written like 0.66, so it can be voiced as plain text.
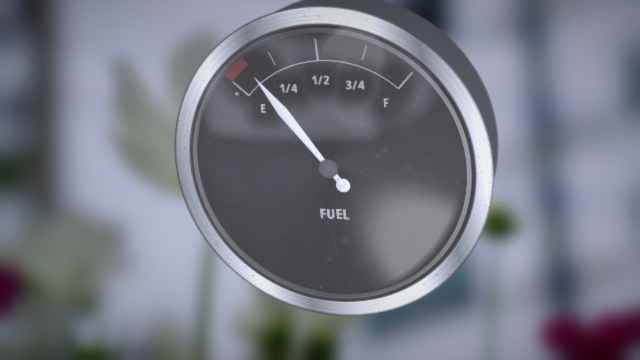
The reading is 0.125
